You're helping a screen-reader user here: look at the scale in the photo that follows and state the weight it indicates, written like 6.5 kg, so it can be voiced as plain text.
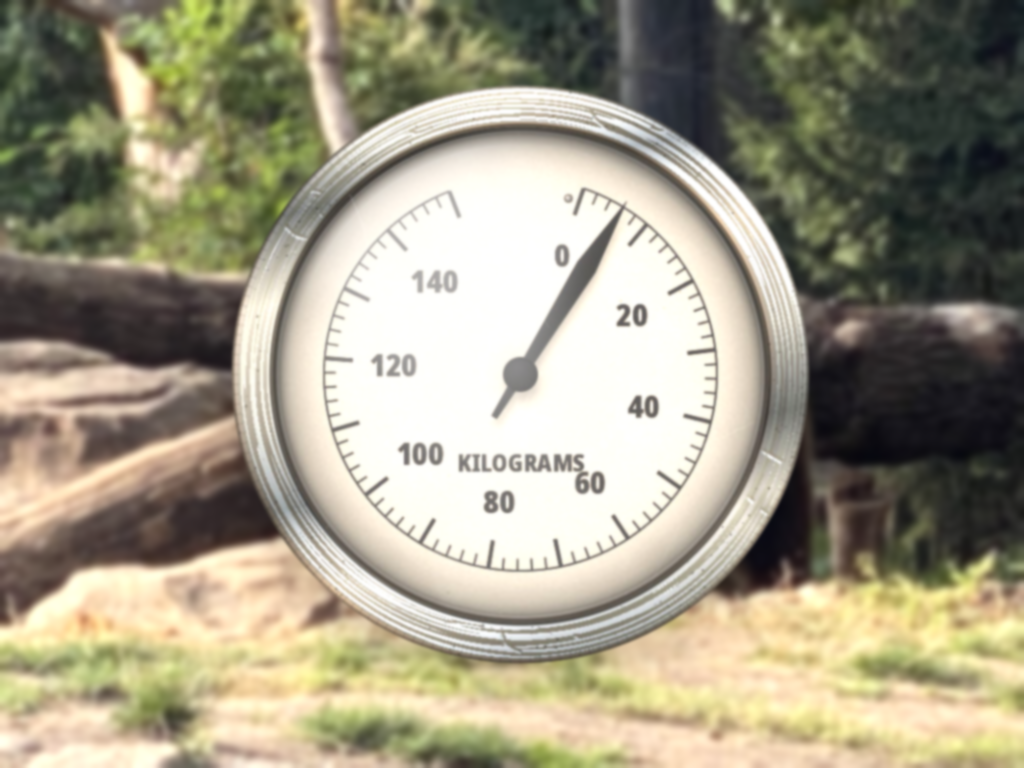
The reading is 6 kg
